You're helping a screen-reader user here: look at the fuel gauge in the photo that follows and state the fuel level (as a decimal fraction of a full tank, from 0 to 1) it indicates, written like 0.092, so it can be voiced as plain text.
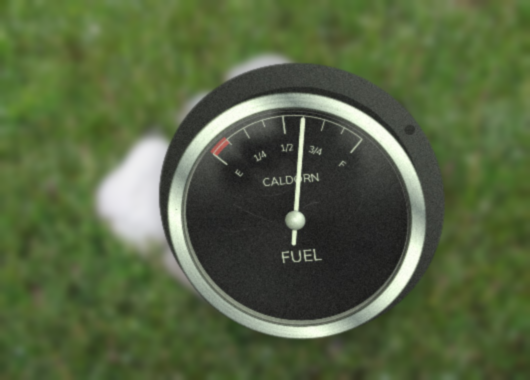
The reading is 0.625
